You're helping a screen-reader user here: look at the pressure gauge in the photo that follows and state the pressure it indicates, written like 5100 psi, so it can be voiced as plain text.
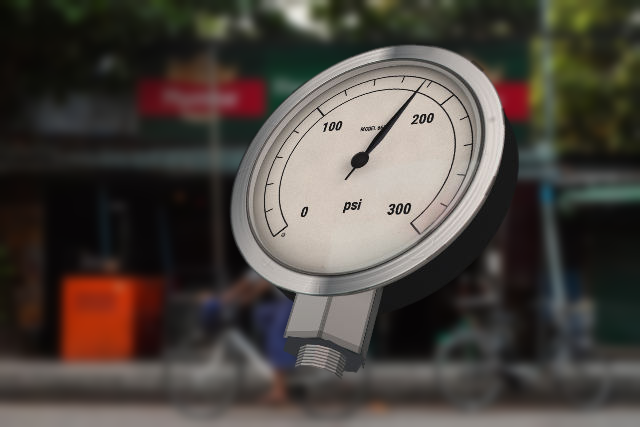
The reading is 180 psi
